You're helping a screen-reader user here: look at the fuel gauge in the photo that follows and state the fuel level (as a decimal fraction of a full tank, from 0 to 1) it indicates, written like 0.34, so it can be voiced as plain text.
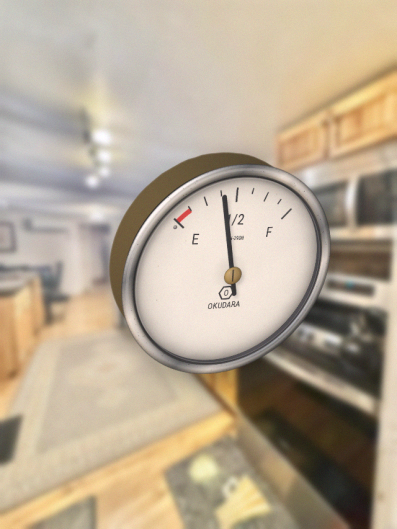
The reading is 0.375
